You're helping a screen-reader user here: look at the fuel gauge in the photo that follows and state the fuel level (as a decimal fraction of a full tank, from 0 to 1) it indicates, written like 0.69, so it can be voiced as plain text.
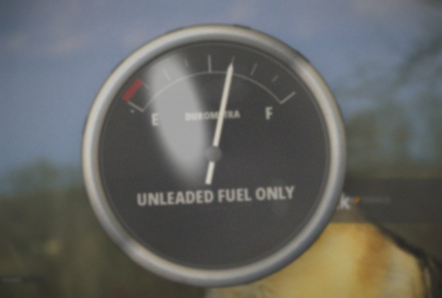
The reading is 0.625
